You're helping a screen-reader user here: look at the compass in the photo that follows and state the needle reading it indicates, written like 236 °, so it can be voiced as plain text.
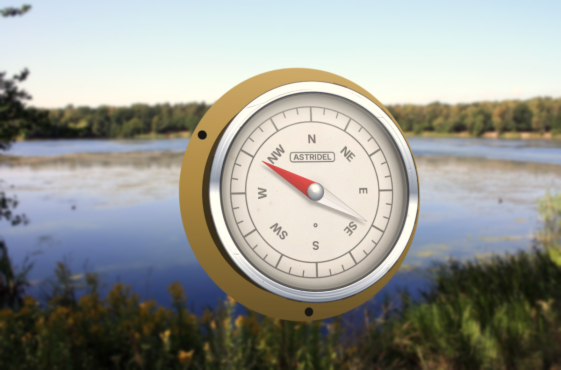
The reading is 300 °
